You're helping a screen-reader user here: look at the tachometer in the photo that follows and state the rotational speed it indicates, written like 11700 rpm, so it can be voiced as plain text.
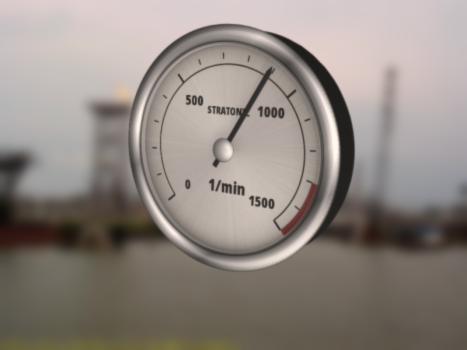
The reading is 900 rpm
